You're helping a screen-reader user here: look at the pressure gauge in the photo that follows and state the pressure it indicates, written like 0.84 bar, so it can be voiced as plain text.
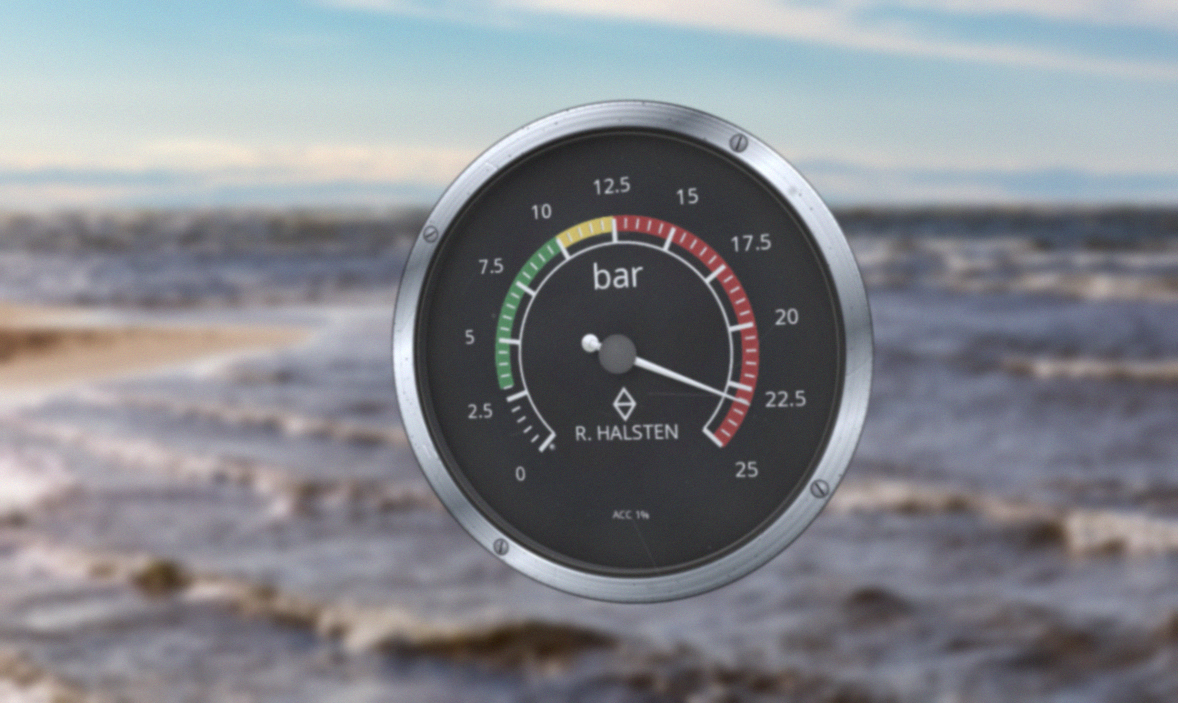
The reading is 23 bar
